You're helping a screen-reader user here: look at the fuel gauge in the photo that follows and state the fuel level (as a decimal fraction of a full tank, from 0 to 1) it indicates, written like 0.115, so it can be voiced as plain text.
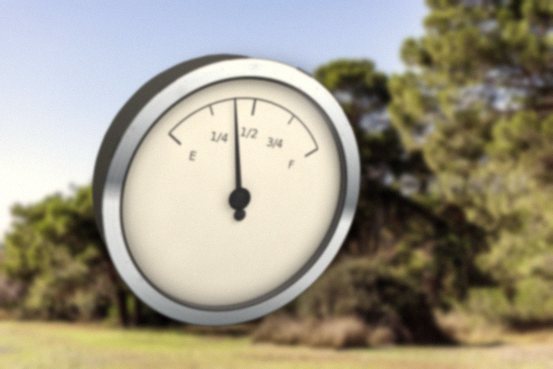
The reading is 0.375
